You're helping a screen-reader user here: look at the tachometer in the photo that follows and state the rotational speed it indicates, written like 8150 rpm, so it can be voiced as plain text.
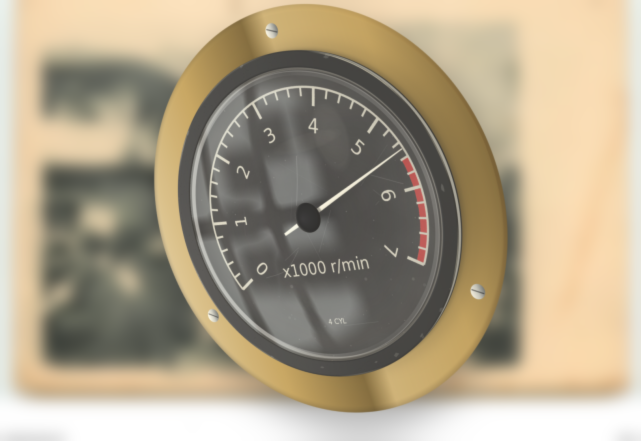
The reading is 5500 rpm
